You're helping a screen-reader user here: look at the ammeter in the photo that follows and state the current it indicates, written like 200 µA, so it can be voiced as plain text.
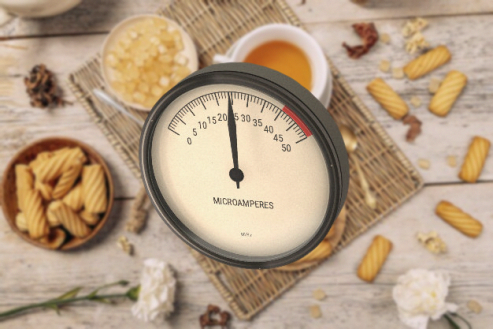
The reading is 25 µA
